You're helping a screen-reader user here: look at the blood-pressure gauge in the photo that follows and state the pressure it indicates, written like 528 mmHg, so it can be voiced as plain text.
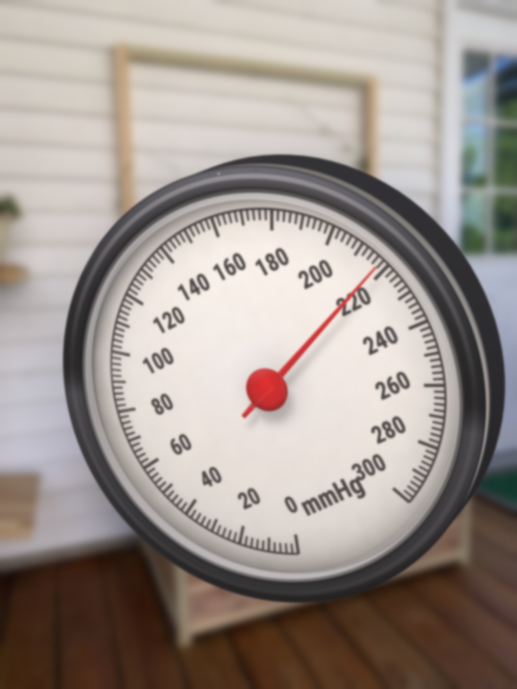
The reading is 218 mmHg
